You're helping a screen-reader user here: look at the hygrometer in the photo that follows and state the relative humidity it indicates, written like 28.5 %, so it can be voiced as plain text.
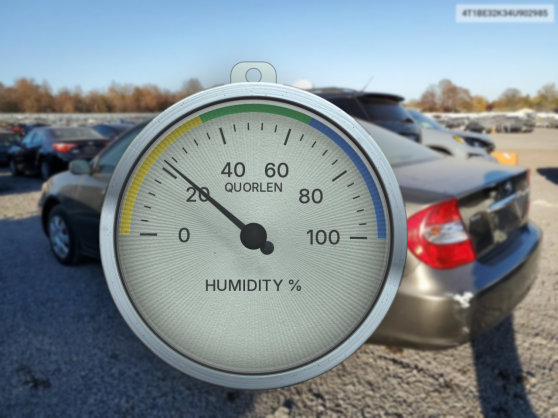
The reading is 22 %
